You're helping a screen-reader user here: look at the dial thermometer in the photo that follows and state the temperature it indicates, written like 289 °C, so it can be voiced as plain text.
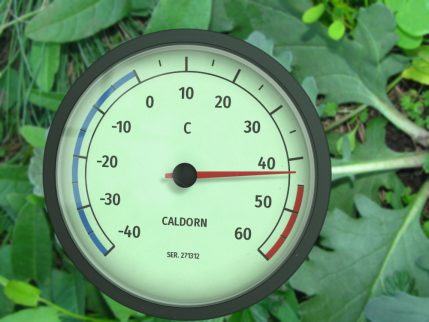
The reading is 42.5 °C
